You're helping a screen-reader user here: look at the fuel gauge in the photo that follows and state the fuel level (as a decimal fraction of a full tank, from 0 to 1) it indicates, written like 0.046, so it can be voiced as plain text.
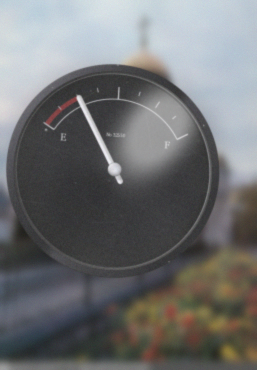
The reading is 0.25
